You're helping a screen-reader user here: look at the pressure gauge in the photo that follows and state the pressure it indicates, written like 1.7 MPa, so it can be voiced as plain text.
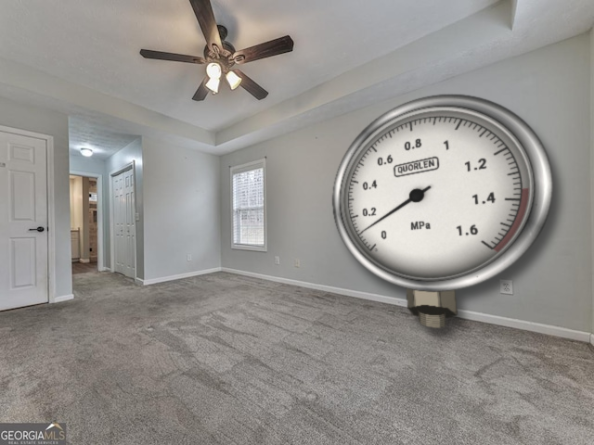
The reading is 0.1 MPa
